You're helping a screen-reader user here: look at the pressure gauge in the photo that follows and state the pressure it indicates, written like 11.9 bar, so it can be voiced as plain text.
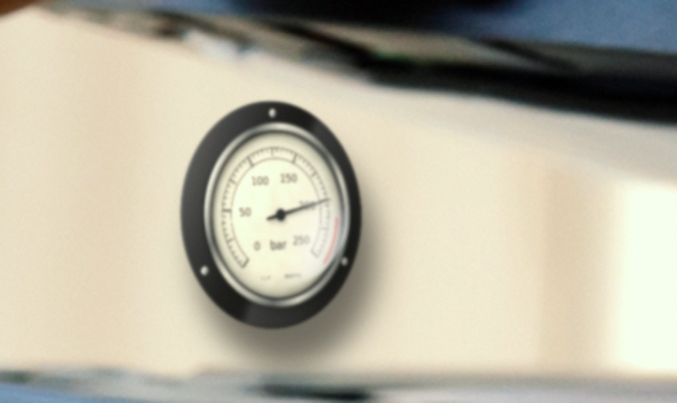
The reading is 200 bar
